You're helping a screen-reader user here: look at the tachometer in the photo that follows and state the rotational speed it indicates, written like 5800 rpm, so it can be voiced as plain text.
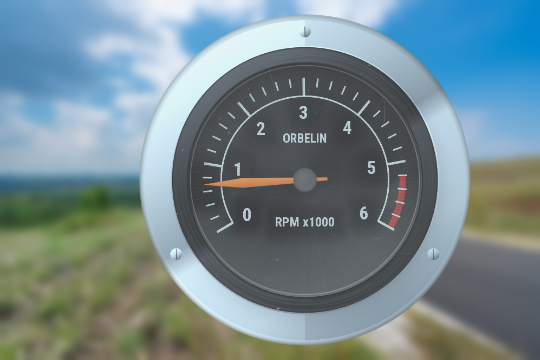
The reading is 700 rpm
